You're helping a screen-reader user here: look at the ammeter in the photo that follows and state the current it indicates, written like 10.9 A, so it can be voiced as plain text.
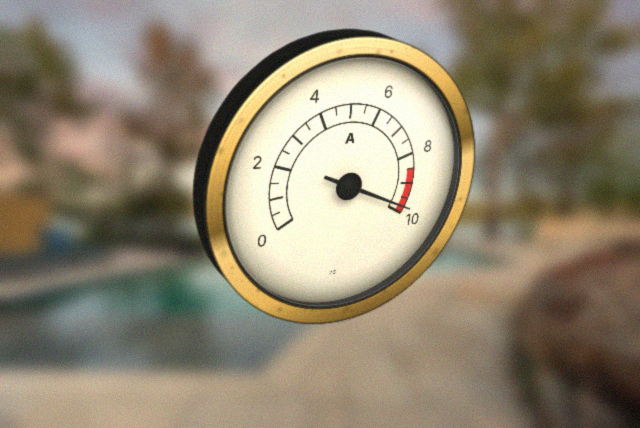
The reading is 9.75 A
